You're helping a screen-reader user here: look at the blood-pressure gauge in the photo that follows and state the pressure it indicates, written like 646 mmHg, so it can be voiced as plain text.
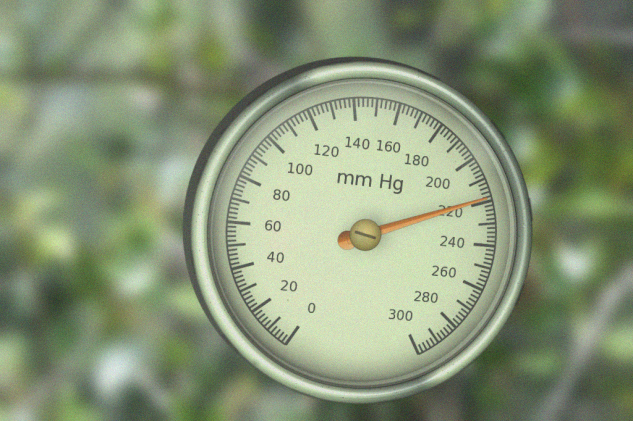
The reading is 218 mmHg
